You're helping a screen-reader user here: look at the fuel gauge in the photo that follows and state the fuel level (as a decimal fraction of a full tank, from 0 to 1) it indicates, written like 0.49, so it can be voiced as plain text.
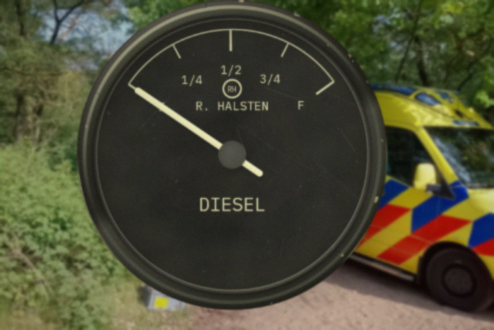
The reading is 0
